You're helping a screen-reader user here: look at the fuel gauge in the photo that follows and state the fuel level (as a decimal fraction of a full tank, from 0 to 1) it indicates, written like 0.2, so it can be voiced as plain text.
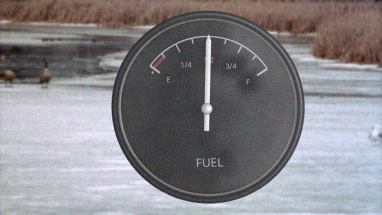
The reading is 0.5
